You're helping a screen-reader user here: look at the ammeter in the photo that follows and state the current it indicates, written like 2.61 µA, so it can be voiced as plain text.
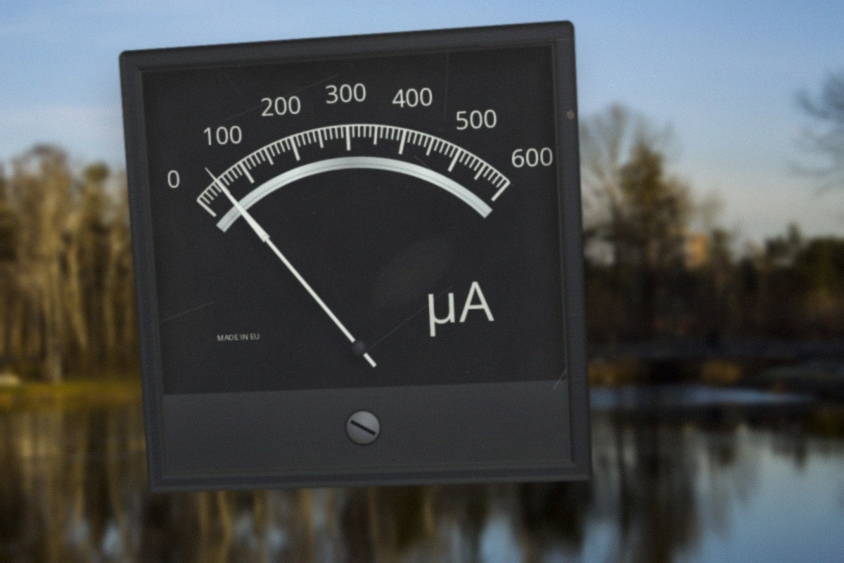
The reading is 50 µA
